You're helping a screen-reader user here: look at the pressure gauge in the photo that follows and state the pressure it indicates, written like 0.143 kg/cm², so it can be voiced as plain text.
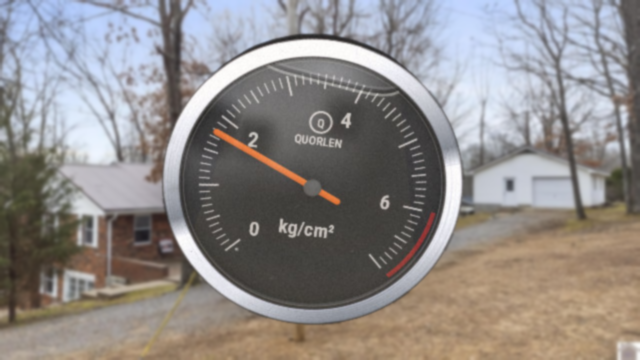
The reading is 1.8 kg/cm²
